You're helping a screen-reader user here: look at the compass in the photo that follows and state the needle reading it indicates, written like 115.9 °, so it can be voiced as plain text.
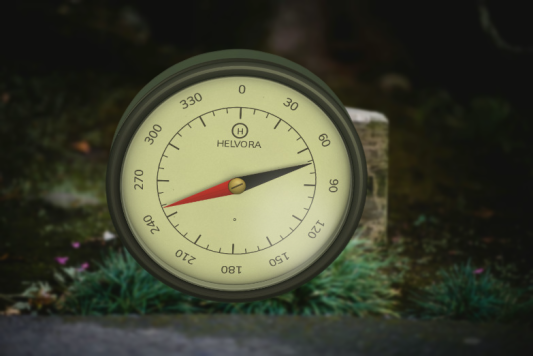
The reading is 250 °
